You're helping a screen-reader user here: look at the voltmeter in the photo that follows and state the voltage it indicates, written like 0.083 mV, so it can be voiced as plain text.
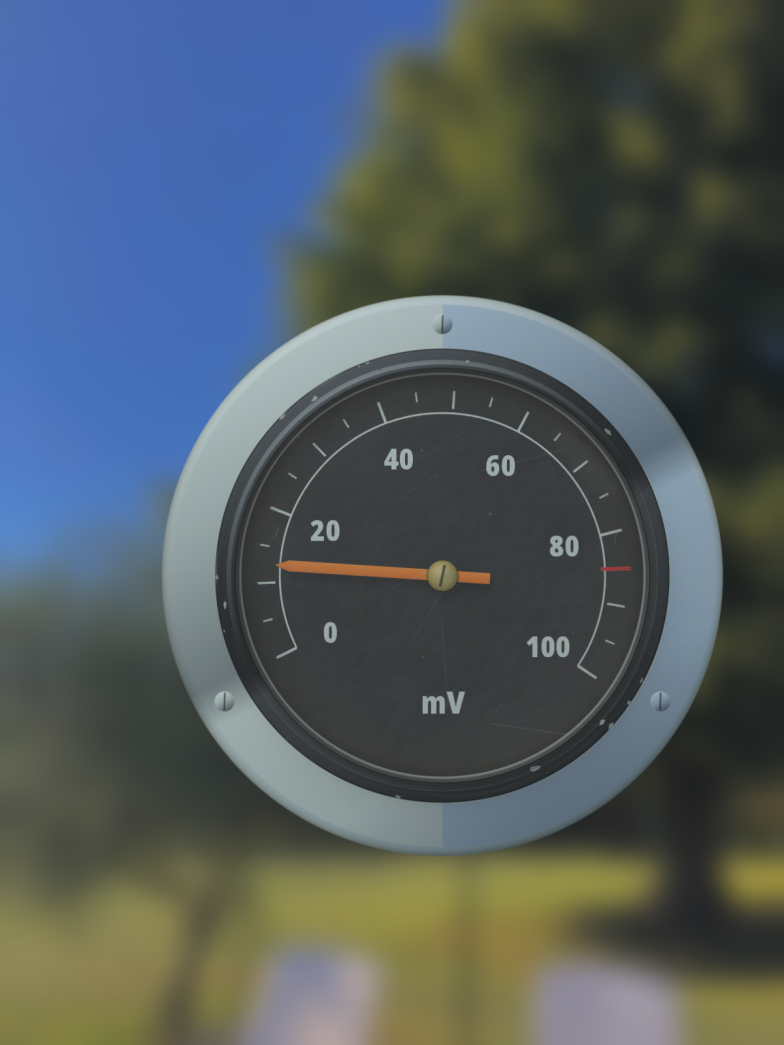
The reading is 12.5 mV
